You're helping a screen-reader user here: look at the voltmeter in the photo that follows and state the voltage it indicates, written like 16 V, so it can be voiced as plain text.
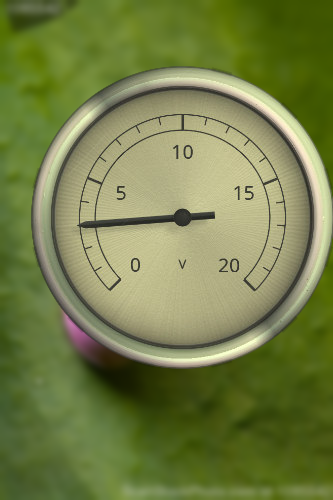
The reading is 3 V
